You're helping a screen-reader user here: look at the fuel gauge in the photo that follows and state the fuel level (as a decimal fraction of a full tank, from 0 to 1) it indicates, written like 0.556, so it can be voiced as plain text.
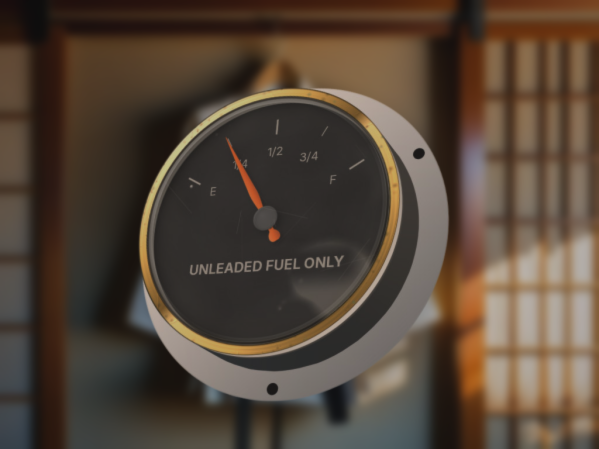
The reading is 0.25
